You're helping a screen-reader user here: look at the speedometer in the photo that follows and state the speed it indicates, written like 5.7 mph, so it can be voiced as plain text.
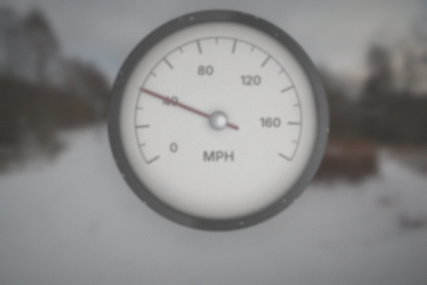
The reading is 40 mph
